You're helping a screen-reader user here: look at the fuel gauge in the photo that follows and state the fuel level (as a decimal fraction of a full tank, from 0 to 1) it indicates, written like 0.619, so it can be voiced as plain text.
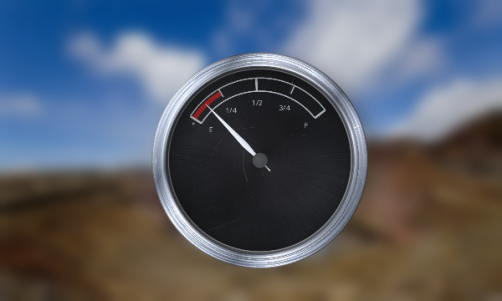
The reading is 0.125
